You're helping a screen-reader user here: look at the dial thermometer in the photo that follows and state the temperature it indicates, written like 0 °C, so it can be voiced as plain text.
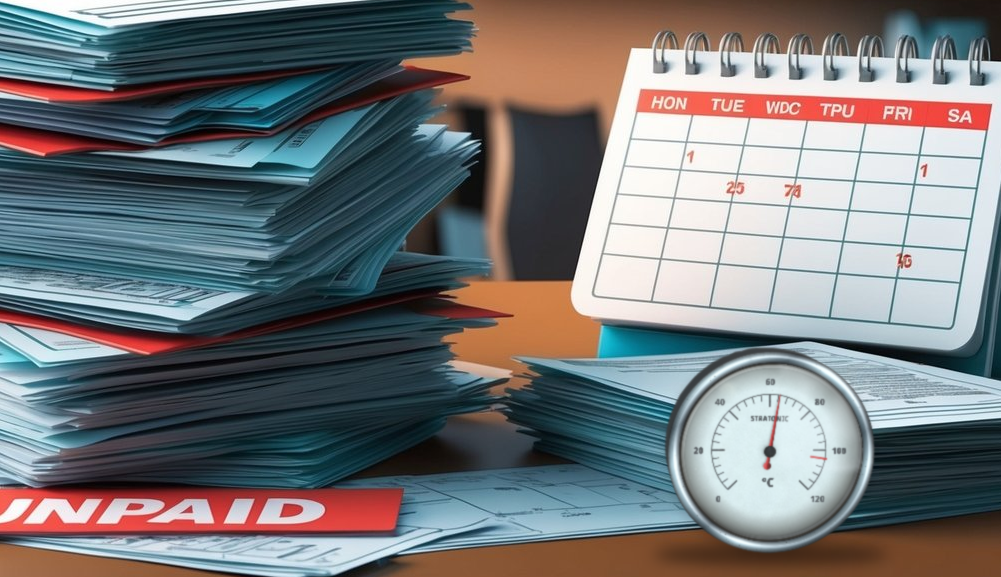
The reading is 64 °C
